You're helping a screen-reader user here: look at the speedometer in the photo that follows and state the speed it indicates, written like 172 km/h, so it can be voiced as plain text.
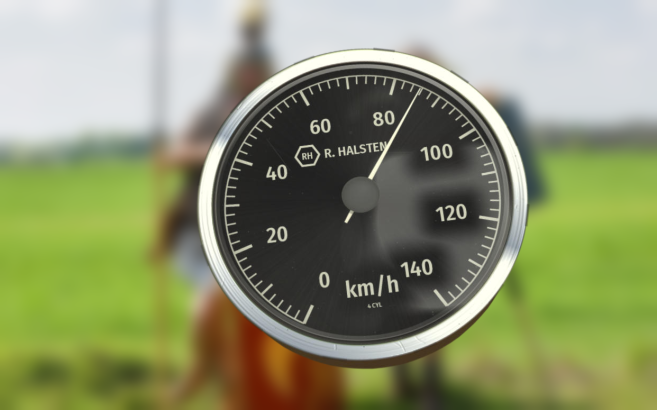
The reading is 86 km/h
